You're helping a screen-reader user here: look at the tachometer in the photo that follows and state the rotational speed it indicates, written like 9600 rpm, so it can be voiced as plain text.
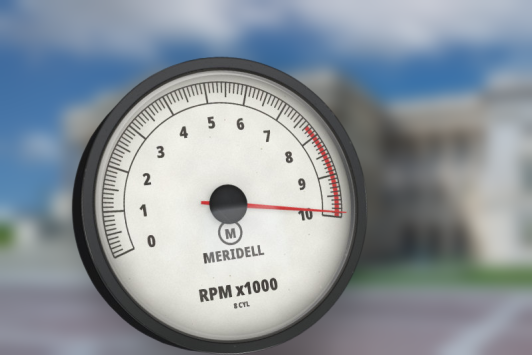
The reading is 9900 rpm
